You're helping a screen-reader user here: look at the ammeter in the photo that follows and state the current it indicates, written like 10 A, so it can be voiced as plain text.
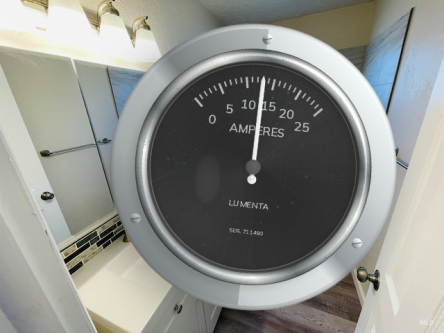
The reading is 13 A
